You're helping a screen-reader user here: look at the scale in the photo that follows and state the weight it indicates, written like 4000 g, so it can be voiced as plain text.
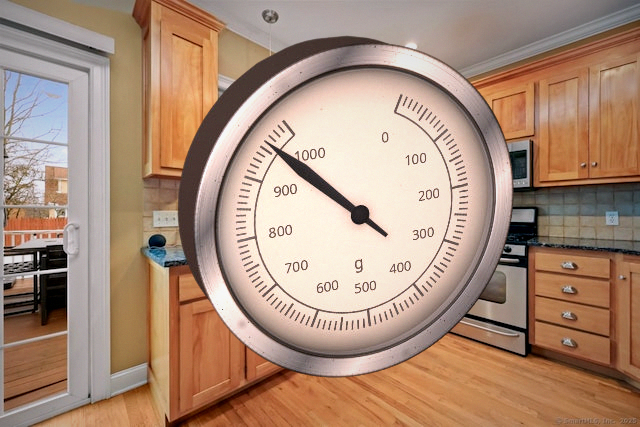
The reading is 960 g
